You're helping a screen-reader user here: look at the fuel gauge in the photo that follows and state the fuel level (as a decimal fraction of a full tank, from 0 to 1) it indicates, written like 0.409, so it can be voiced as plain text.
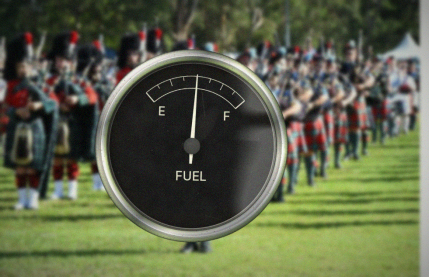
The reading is 0.5
